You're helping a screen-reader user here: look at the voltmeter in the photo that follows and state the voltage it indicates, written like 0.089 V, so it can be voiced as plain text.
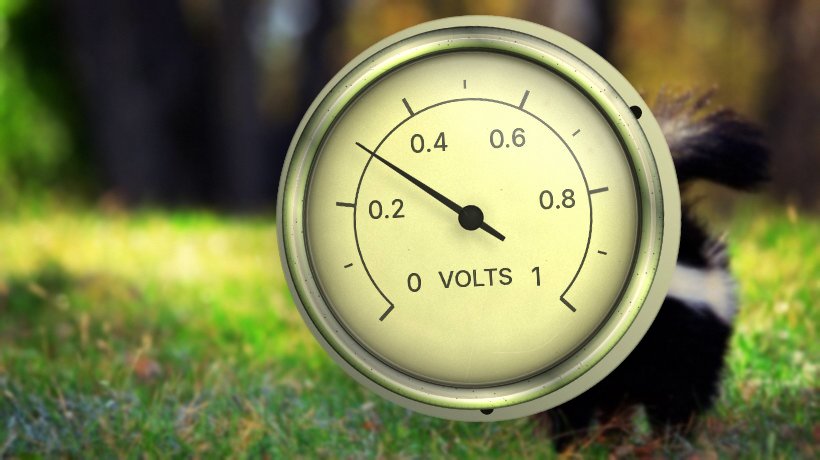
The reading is 0.3 V
